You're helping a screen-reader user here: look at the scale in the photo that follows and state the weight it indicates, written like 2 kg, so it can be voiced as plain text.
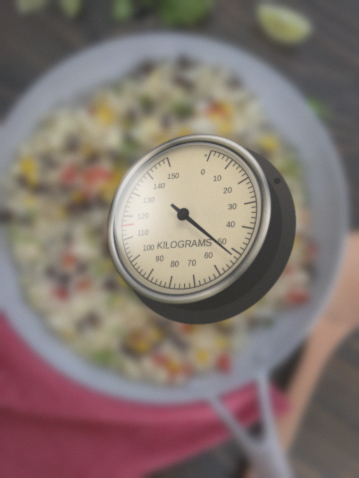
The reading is 52 kg
